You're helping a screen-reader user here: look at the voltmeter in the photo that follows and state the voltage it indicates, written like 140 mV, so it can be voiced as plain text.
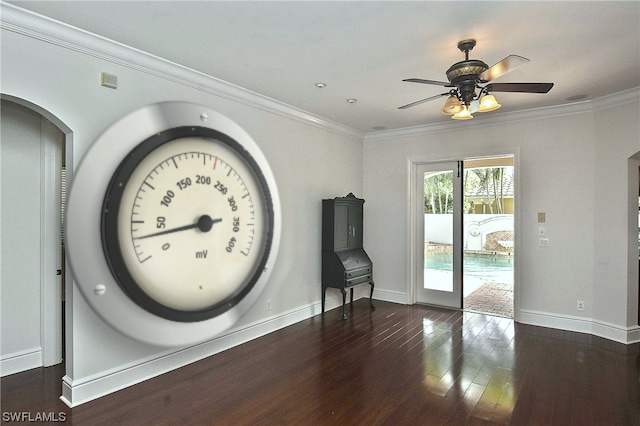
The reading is 30 mV
